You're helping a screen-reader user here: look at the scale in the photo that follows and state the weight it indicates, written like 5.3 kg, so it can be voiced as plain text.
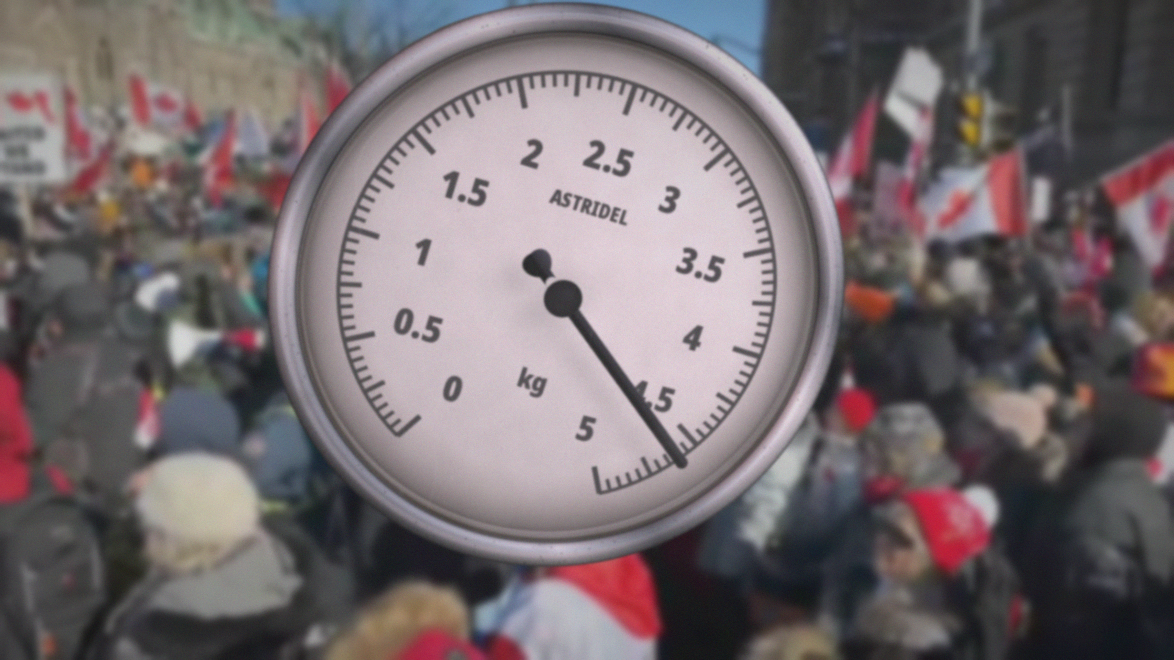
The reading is 4.6 kg
